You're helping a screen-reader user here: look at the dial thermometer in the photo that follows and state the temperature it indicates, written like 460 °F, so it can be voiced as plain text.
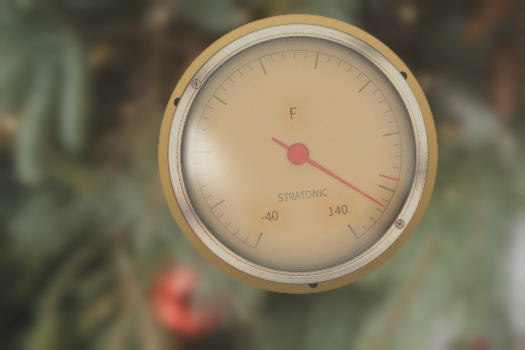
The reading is 126 °F
